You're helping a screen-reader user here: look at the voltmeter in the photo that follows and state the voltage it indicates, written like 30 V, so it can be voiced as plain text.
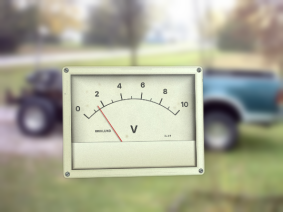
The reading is 1.5 V
